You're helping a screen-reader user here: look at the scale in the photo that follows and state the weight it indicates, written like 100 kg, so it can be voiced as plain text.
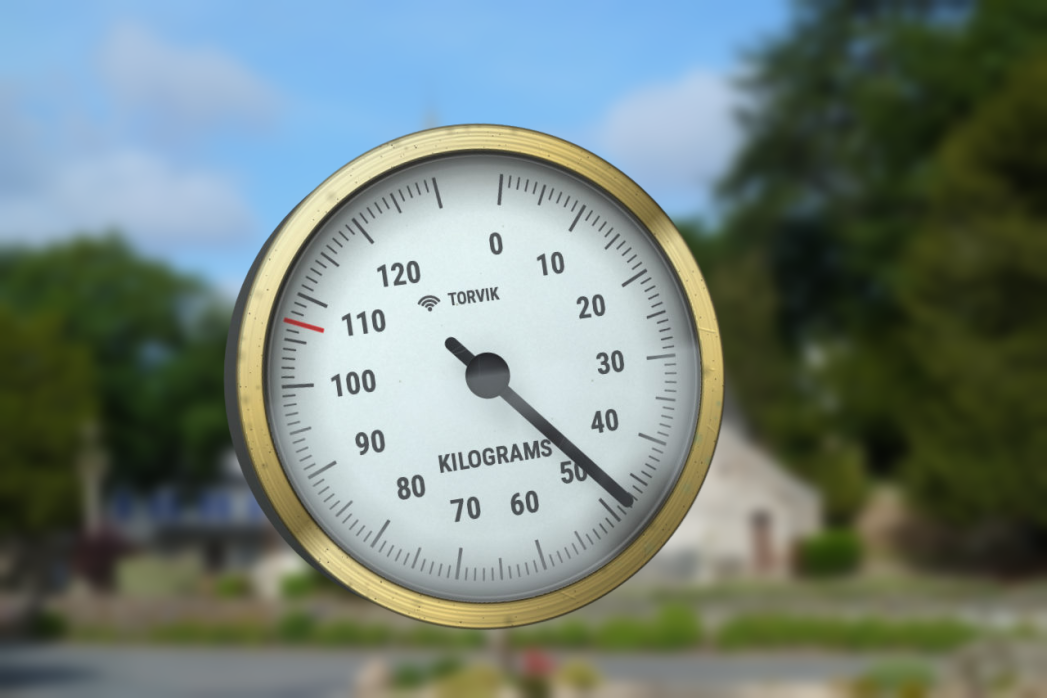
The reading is 48 kg
